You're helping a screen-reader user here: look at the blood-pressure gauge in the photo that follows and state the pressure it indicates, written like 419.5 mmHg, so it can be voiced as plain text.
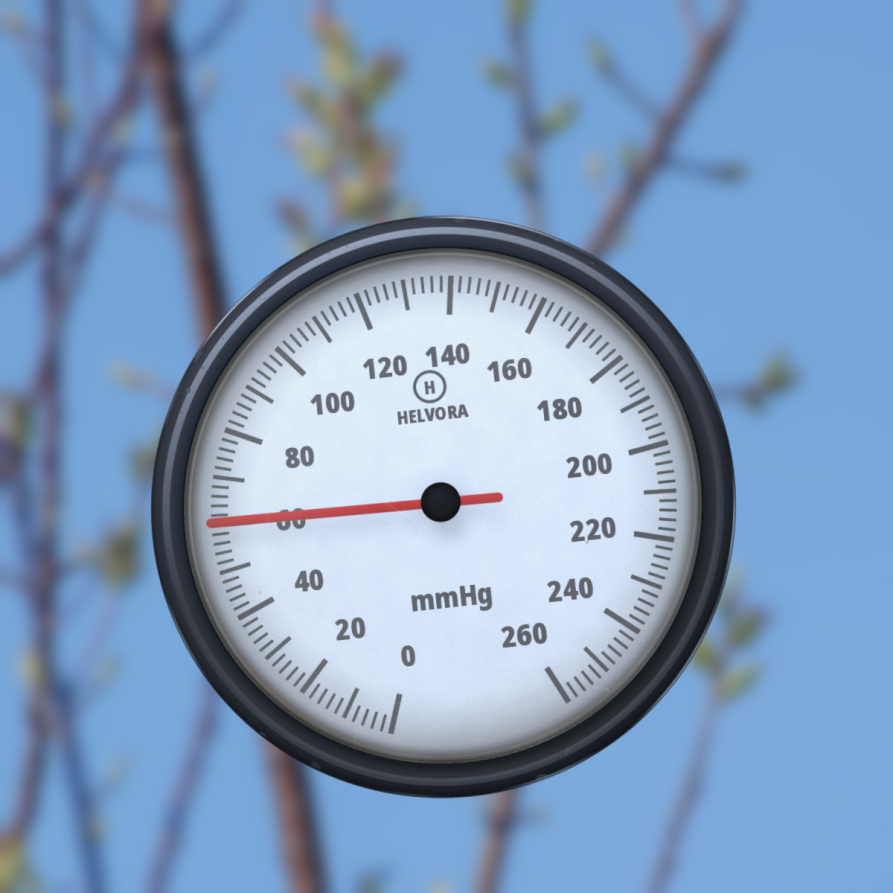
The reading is 60 mmHg
